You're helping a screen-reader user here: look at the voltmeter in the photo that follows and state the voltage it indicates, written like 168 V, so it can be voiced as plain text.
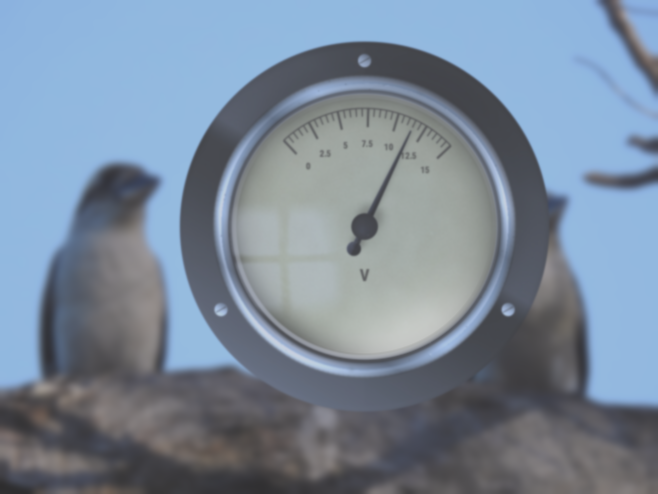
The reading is 11.5 V
